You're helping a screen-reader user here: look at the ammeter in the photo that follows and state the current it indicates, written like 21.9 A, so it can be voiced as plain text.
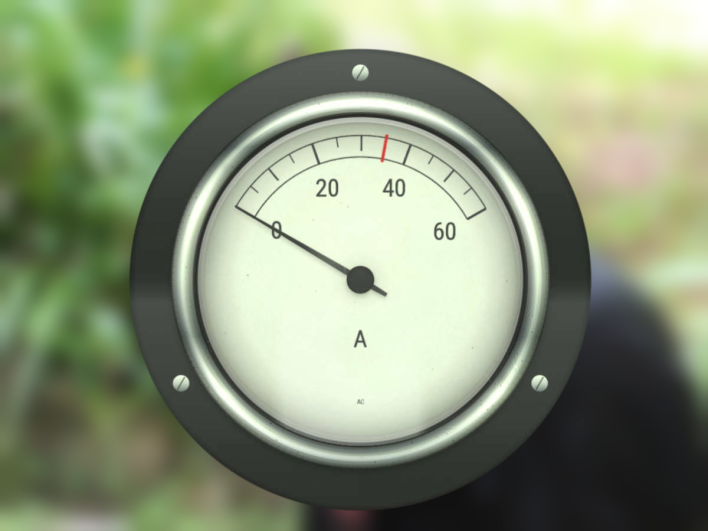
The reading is 0 A
